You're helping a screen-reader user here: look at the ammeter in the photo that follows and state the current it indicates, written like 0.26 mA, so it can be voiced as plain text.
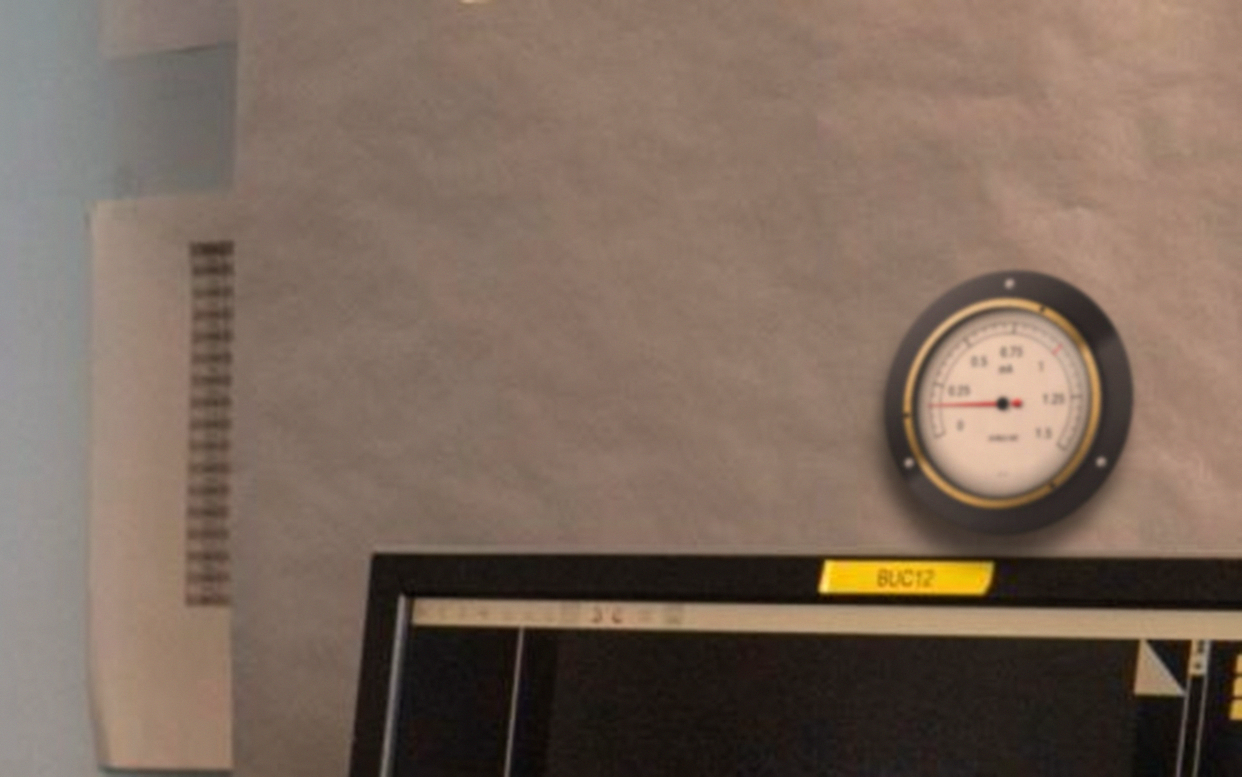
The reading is 0.15 mA
